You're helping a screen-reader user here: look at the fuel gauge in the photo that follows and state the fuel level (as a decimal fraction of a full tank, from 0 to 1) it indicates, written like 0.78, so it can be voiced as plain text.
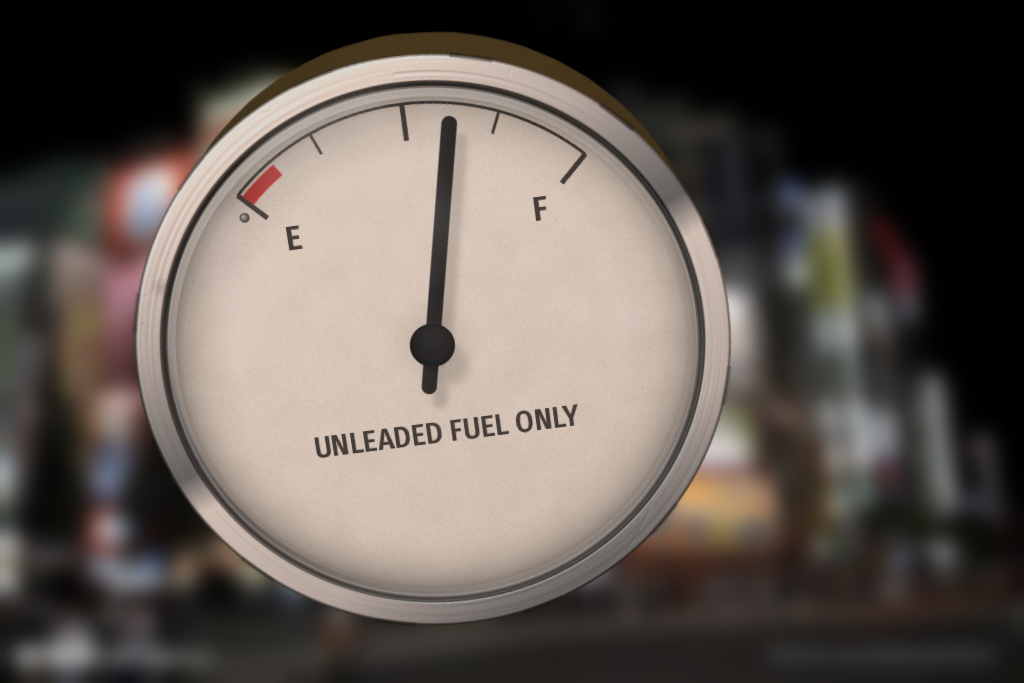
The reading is 0.625
